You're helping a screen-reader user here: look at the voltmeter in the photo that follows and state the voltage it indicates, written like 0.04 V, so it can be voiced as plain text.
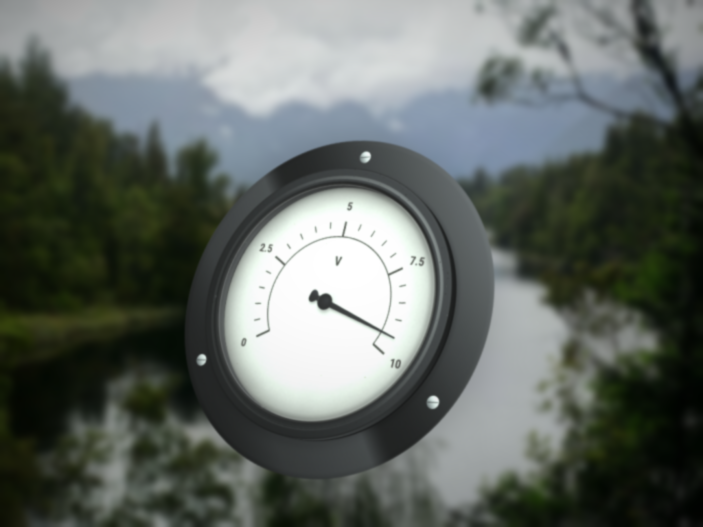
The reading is 9.5 V
